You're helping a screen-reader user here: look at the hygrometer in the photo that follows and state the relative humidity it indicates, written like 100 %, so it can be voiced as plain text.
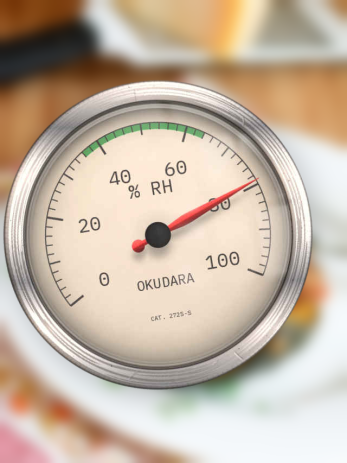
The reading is 79 %
